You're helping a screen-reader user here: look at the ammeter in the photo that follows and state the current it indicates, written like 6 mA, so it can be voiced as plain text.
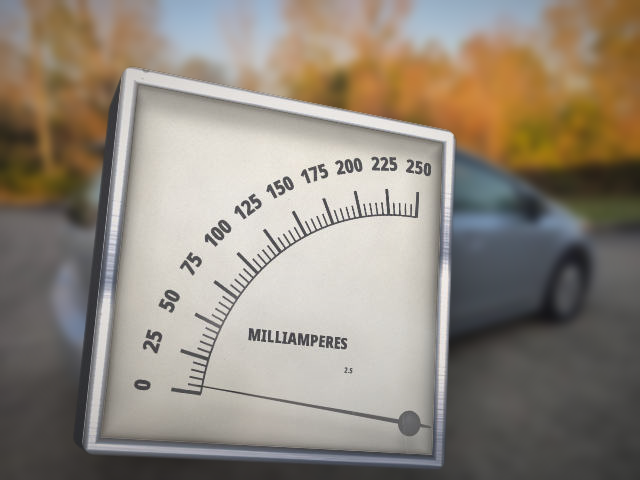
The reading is 5 mA
